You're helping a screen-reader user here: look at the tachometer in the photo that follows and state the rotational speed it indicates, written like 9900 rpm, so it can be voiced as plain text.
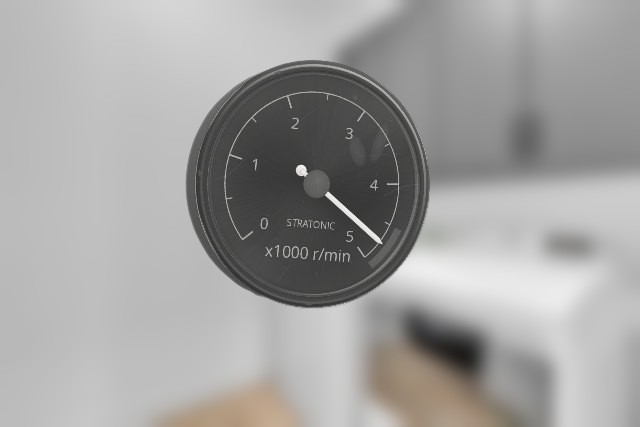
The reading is 4750 rpm
